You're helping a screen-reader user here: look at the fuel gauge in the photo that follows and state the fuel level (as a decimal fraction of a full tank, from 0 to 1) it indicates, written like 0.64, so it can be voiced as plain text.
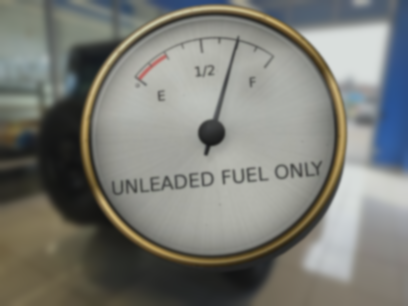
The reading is 0.75
